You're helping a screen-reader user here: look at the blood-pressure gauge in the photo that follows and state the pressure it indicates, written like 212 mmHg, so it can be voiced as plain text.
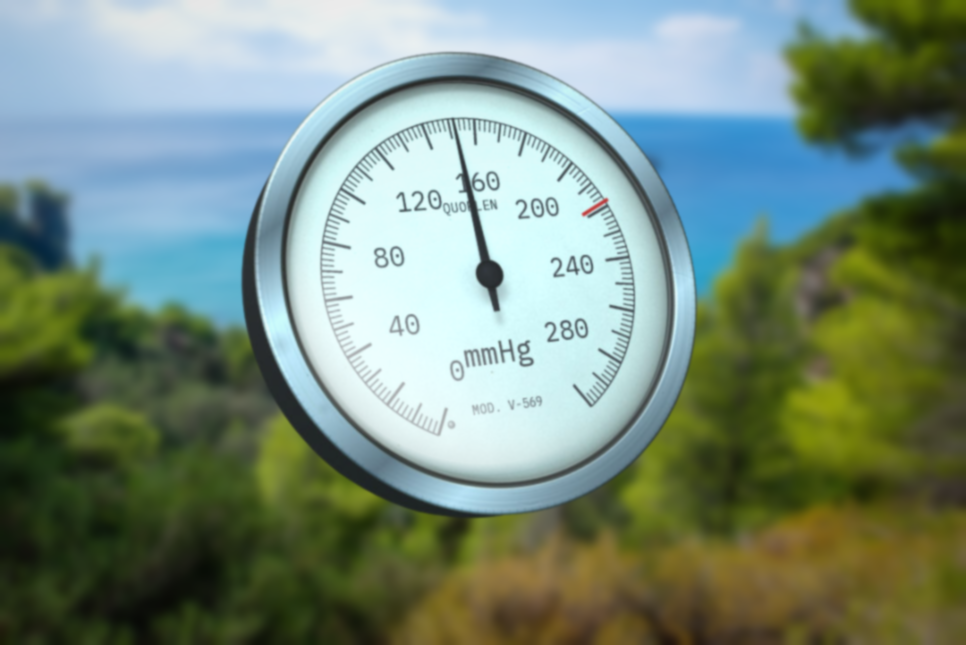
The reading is 150 mmHg
